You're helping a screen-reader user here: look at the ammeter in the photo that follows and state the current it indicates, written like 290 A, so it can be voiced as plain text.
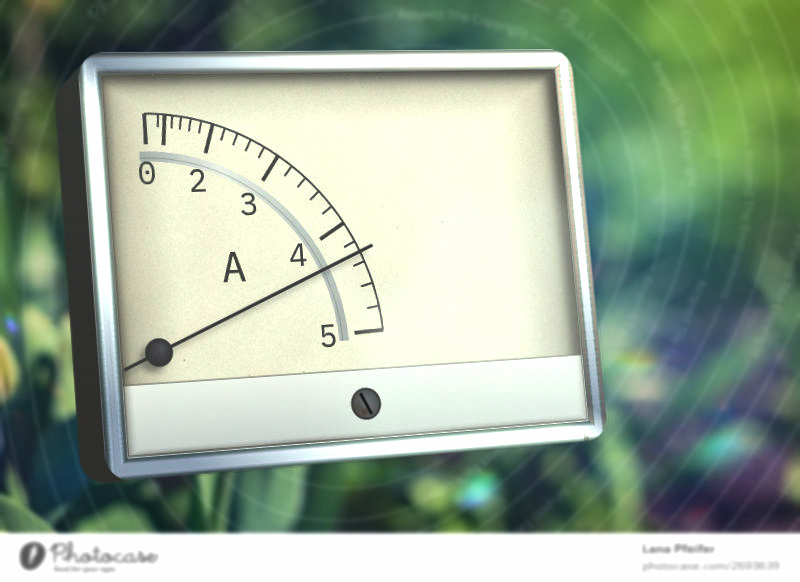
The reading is 4.3 A
